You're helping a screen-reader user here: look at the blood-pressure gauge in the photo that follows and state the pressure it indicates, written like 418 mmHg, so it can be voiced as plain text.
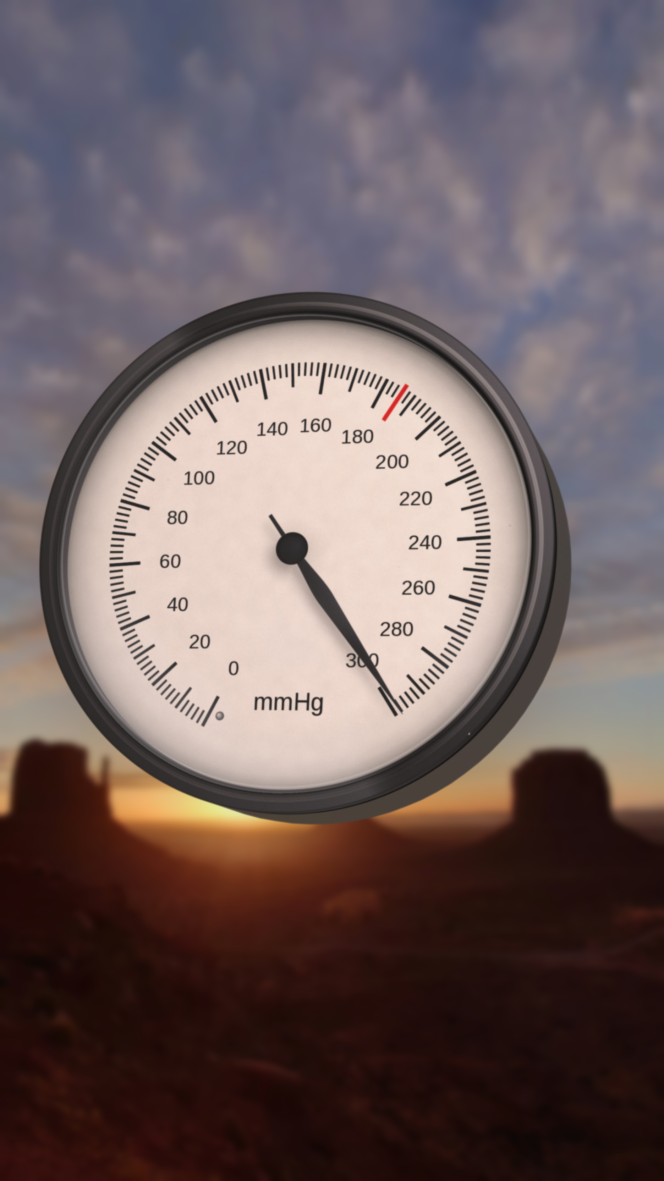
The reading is 298 mmHg
